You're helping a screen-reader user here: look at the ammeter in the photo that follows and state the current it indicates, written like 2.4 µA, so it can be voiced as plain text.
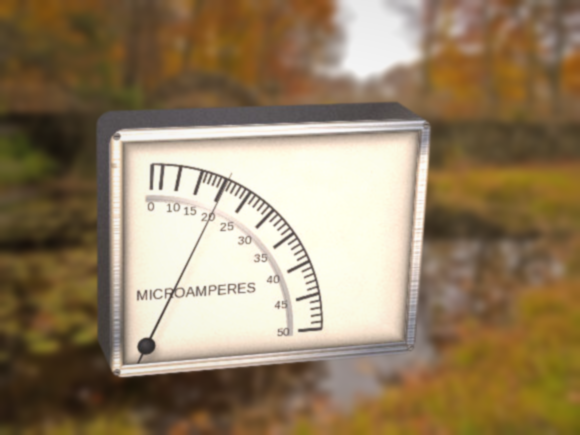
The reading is 20 µA
